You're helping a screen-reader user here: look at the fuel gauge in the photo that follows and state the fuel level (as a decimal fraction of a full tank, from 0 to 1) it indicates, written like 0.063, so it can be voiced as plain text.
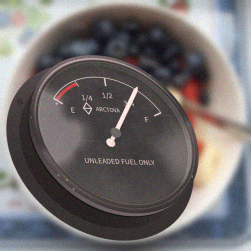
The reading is 0.75
